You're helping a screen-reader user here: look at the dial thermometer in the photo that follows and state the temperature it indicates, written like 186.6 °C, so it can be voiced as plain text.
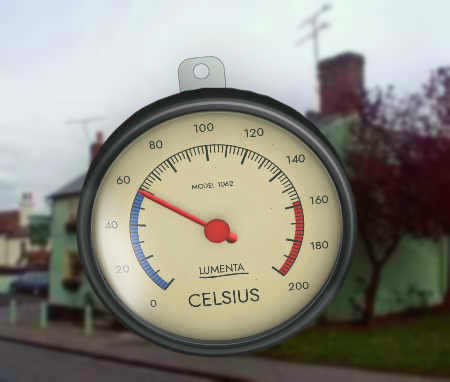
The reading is 60 °C
